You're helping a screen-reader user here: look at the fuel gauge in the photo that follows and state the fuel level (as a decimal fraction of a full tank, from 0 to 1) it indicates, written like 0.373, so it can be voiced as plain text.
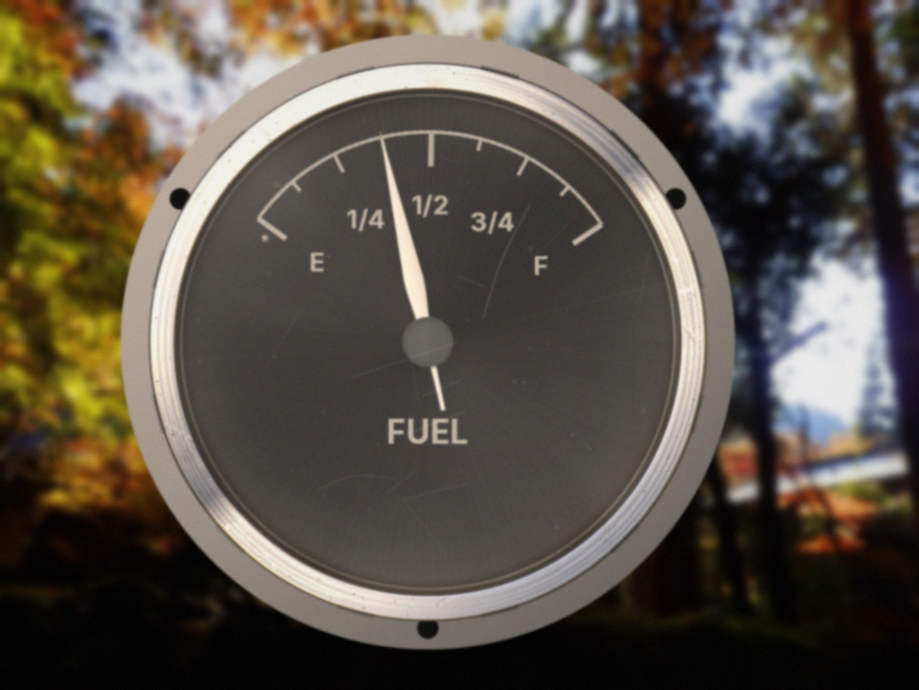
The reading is 0.375
